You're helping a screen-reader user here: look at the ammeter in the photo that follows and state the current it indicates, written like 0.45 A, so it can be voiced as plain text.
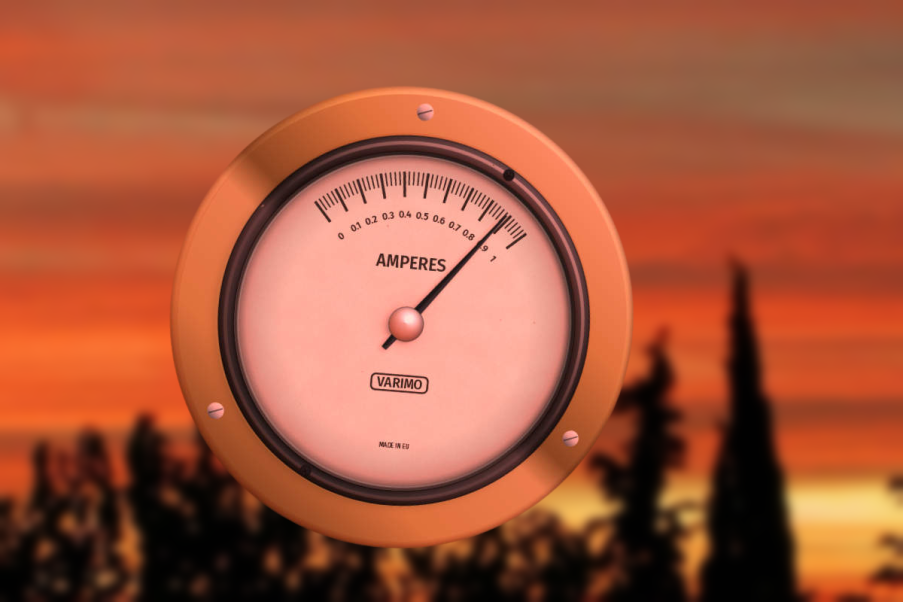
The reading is 0.88 A
